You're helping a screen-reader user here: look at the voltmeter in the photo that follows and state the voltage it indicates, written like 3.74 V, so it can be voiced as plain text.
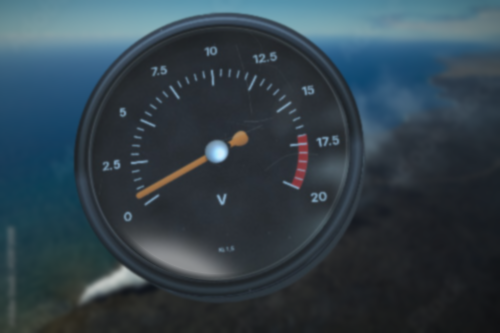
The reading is 0.5 V
